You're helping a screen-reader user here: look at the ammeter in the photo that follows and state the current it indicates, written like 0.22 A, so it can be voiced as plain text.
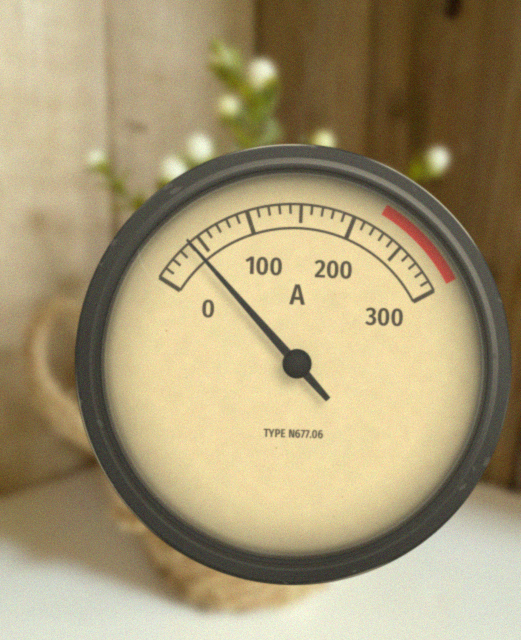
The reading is 40 A
